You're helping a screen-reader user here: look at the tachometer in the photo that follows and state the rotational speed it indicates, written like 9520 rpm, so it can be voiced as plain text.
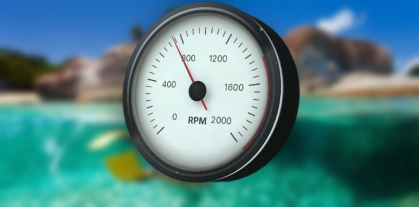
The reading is 750 rpm
